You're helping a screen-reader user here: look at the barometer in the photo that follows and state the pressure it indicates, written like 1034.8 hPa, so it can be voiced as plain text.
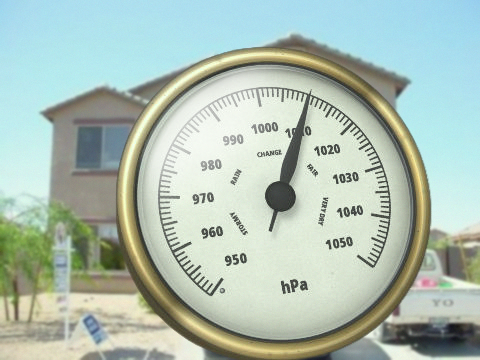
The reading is 1010 hPa
